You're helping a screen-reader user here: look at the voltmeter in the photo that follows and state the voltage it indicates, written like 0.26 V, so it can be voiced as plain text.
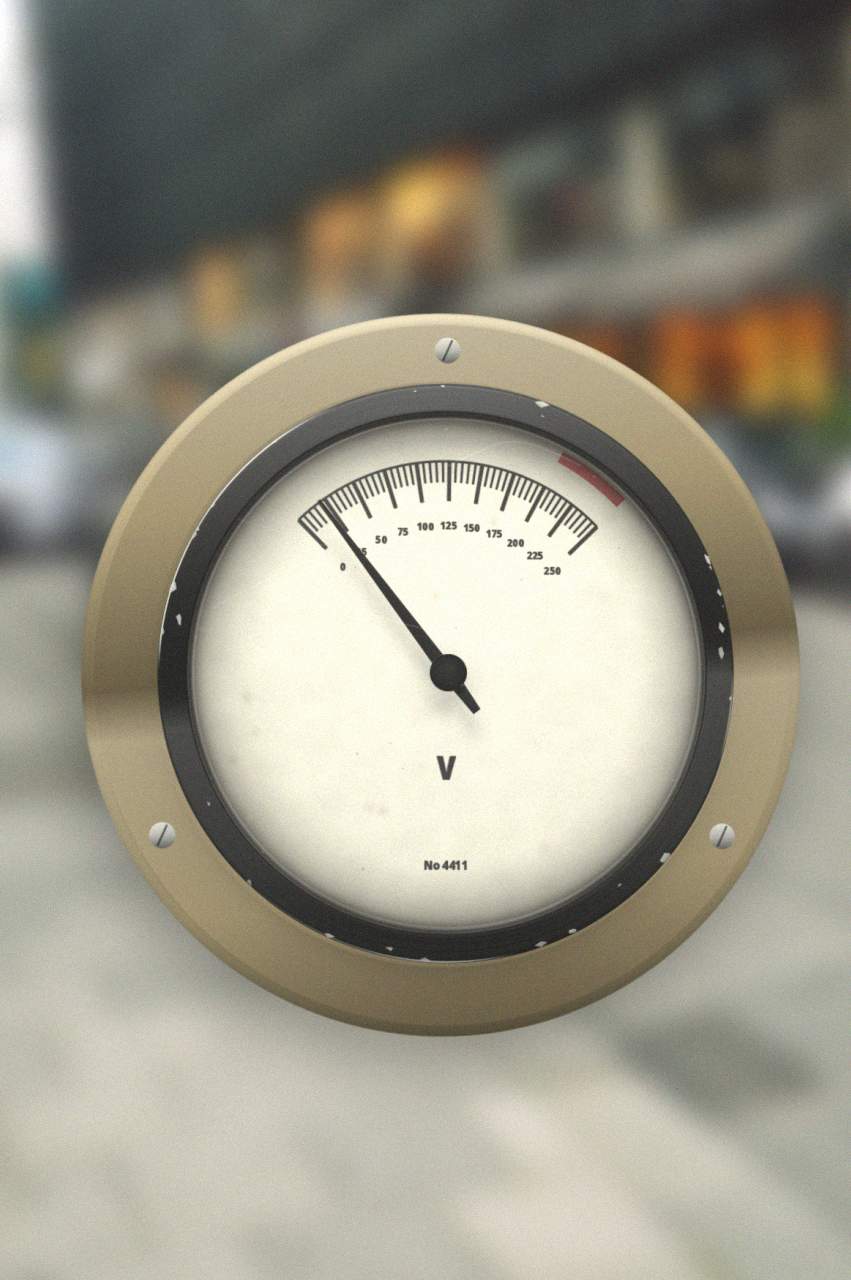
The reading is 20 V
